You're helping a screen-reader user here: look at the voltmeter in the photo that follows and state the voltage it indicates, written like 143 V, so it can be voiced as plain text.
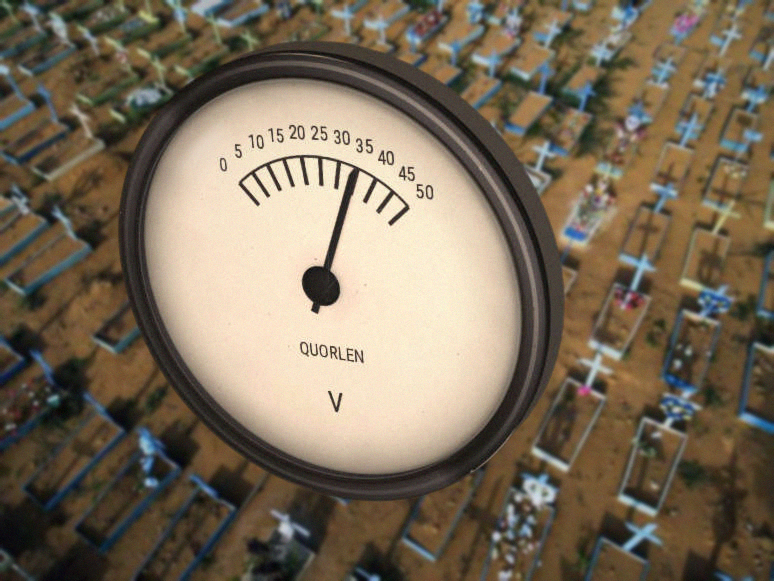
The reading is 35 V
